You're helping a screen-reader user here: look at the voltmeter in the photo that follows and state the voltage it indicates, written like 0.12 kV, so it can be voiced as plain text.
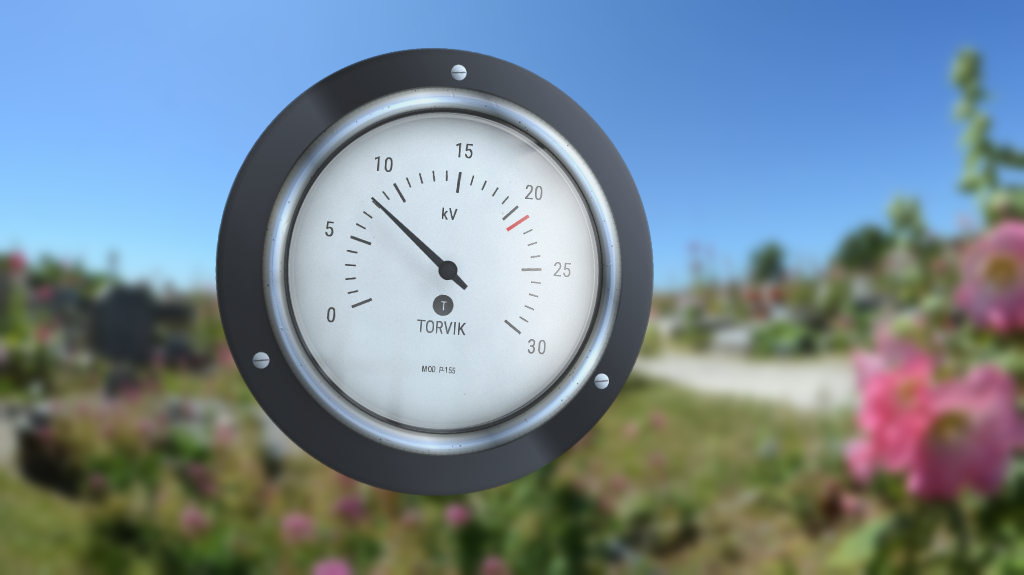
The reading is 8 kV
